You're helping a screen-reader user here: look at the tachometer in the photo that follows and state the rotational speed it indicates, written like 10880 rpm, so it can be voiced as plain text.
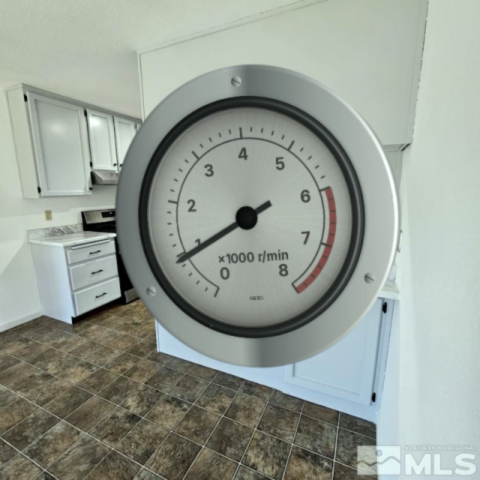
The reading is 900 rpm
